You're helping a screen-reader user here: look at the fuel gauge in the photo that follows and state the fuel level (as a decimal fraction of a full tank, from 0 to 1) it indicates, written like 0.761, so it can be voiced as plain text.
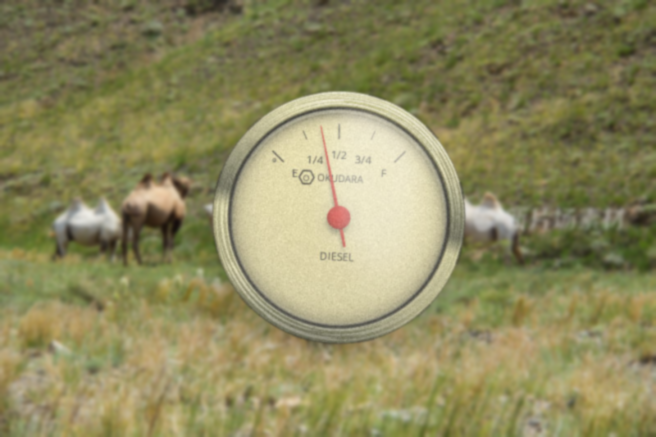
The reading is 0.375
